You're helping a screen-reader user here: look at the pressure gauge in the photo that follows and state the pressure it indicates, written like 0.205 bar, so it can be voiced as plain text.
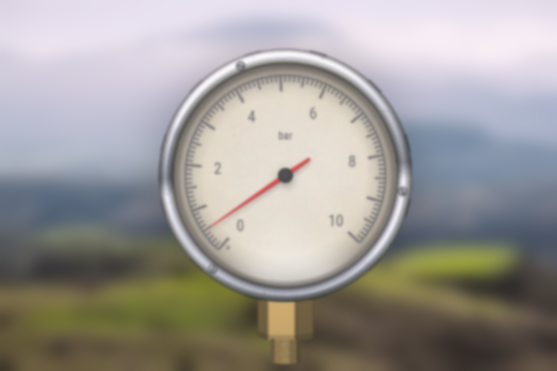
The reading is 0.5 bar
